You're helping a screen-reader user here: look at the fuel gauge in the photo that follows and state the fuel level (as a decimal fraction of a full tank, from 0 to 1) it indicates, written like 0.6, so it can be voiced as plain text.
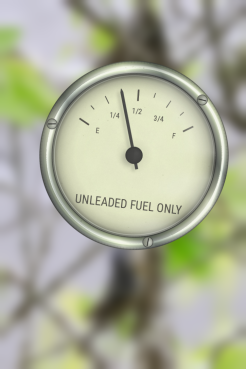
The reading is 0.375
